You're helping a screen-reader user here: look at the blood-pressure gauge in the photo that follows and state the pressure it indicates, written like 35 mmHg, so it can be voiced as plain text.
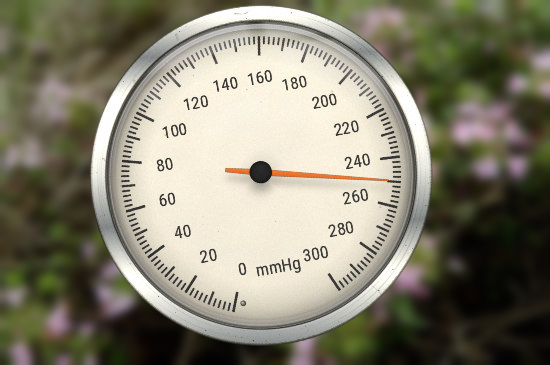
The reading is 250 mmHg
